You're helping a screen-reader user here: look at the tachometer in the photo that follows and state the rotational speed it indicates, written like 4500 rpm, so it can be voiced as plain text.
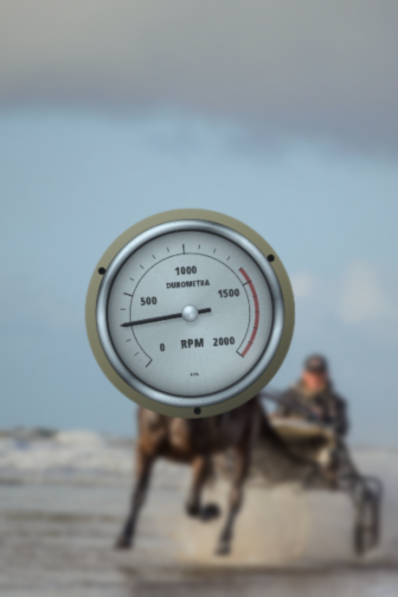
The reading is 300 rpm
